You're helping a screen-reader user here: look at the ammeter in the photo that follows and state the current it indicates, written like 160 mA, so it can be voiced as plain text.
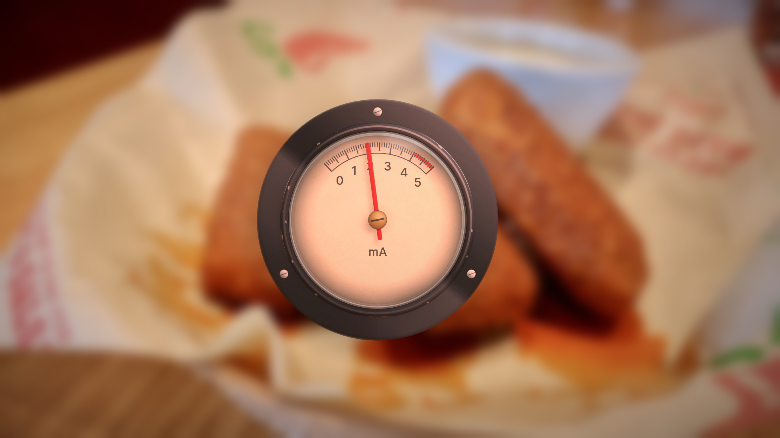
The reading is 2 mA
